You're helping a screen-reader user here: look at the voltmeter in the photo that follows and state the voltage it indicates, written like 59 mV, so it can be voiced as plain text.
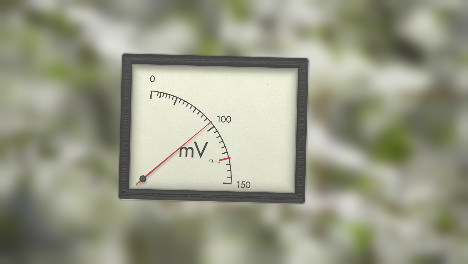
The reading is 95 mV
